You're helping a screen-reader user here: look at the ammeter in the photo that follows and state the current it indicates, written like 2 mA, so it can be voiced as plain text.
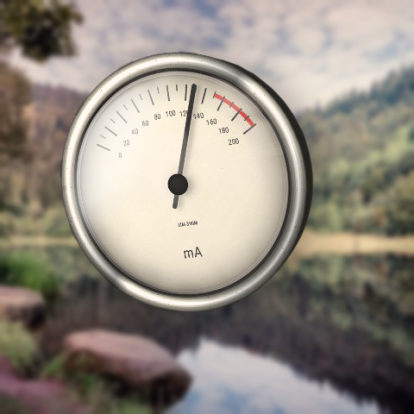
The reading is 130 mA
